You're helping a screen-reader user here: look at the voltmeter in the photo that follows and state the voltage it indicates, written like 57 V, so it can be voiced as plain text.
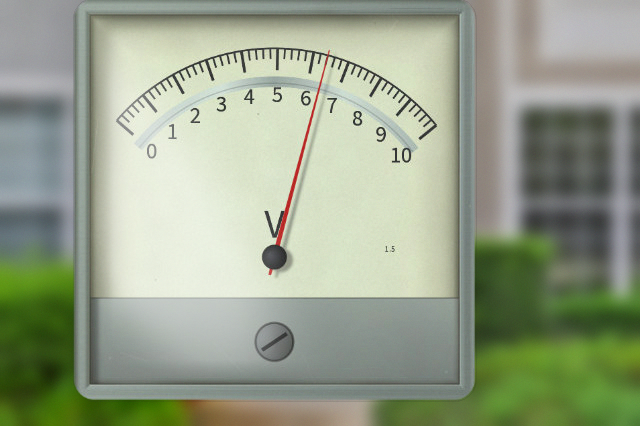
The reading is 6.4 V
